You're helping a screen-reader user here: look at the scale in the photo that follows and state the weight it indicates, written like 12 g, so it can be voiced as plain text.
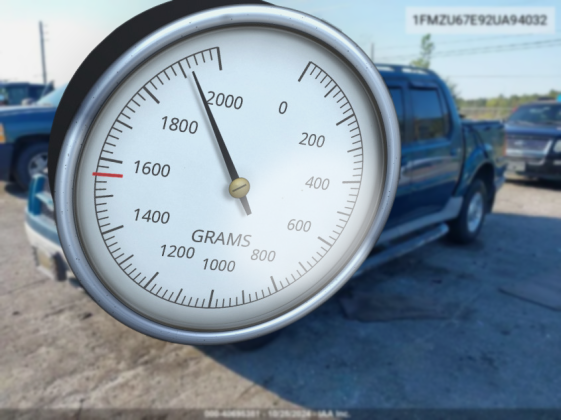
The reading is 1920 g
